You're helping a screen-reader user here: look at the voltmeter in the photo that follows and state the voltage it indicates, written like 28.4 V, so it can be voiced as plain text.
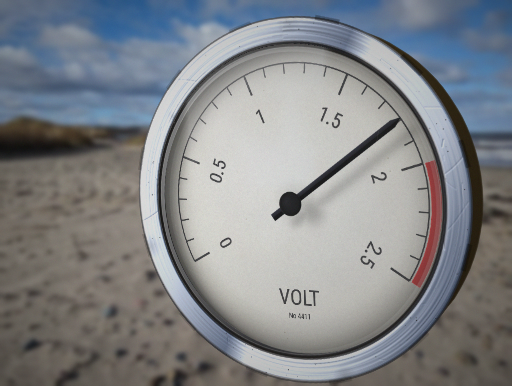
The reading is 1.8 V
